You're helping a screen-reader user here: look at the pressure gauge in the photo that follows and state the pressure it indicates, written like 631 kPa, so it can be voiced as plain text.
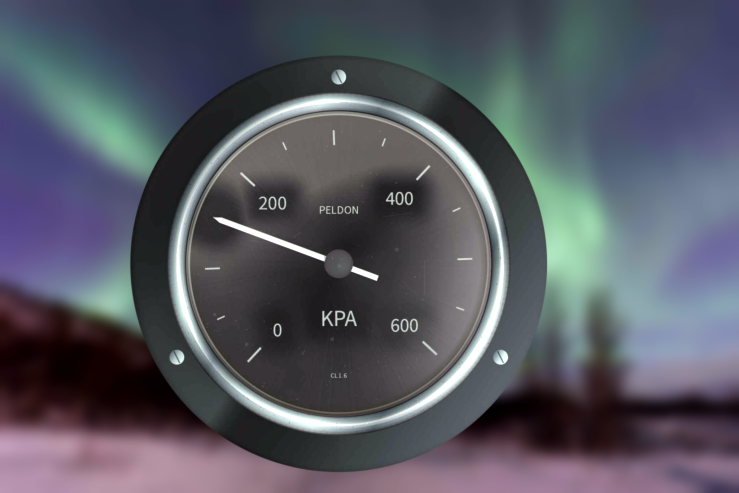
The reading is 150 kPa
